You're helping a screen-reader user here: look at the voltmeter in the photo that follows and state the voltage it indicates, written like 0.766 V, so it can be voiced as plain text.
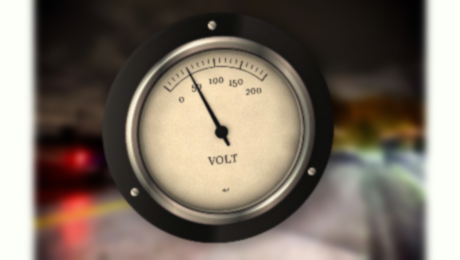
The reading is 50 V
